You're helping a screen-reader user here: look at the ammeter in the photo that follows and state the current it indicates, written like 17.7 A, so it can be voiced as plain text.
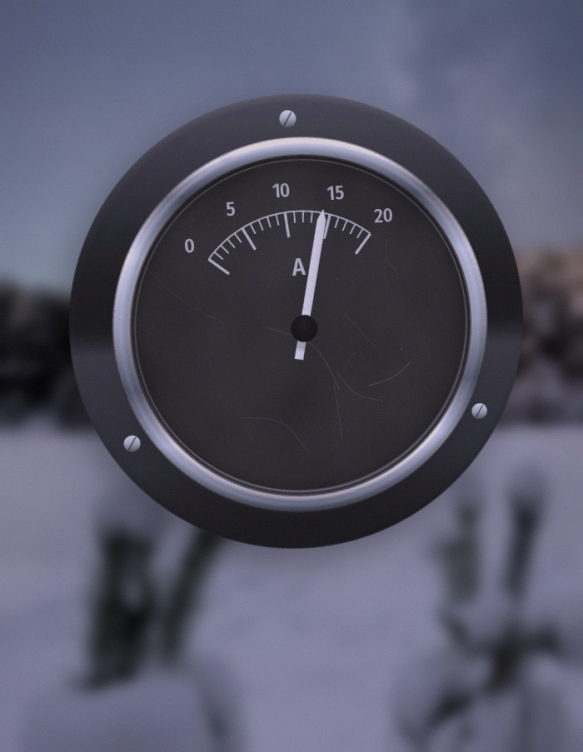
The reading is 14 A
